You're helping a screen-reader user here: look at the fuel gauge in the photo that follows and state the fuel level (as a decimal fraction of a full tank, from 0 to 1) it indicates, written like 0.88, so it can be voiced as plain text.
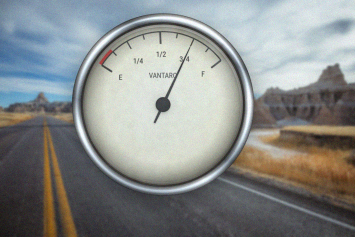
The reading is 0.75
